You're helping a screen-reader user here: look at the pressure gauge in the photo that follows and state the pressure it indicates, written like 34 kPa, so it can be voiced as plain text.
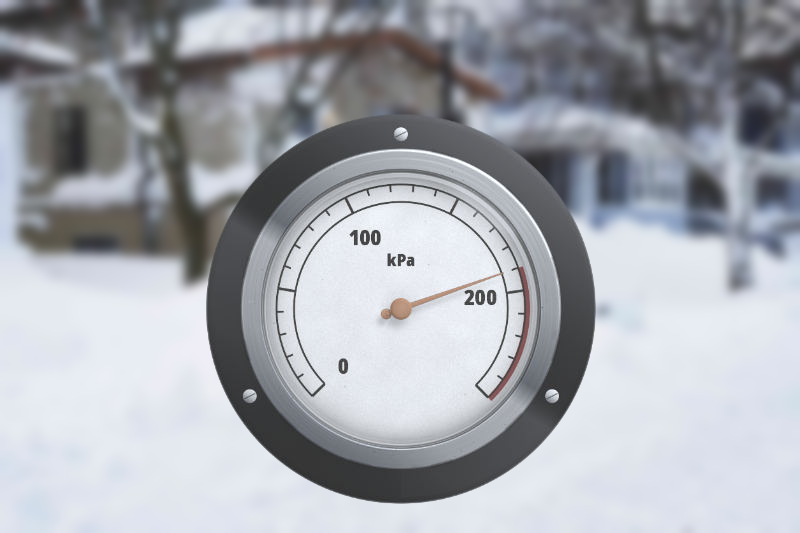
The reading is 190 kPa
